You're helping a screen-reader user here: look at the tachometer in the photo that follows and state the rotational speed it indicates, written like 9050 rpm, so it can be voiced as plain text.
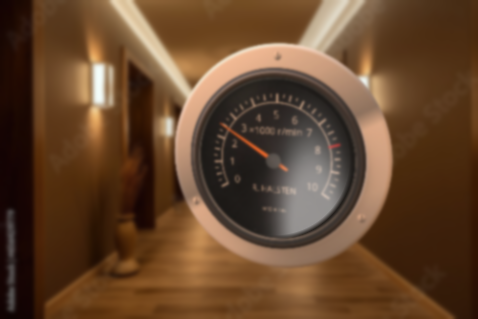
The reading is 2500 rpm
